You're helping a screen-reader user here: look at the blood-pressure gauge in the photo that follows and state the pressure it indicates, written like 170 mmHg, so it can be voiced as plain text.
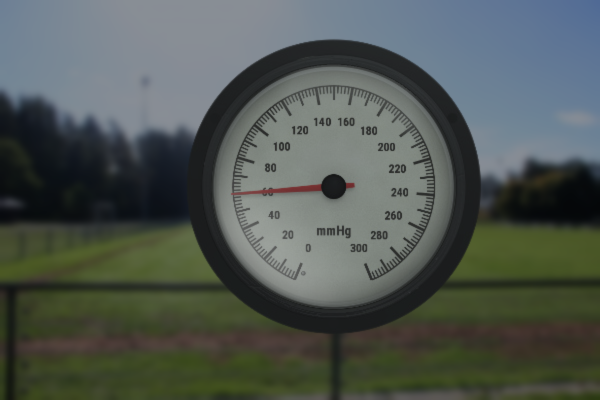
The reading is 60 mmHg
